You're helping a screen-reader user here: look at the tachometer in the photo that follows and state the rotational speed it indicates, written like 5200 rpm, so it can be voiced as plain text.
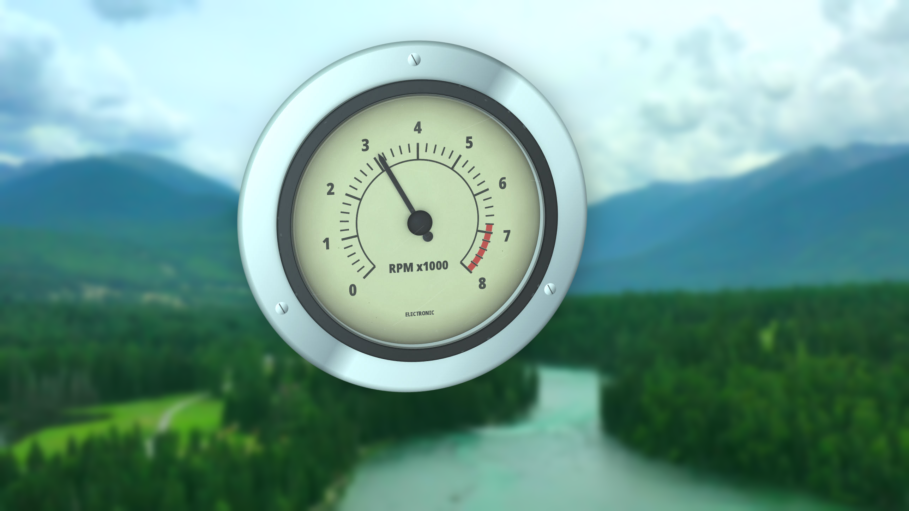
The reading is 3100 rpm
